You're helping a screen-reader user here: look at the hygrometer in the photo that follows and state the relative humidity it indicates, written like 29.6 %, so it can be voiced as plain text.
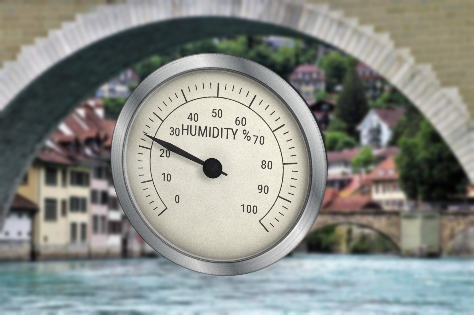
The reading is 24 %
